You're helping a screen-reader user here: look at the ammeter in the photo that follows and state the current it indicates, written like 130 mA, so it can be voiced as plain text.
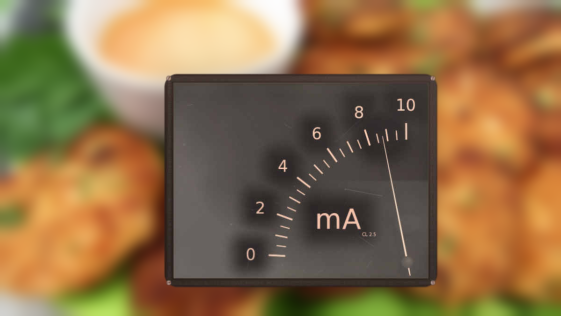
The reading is 8.75 mA
